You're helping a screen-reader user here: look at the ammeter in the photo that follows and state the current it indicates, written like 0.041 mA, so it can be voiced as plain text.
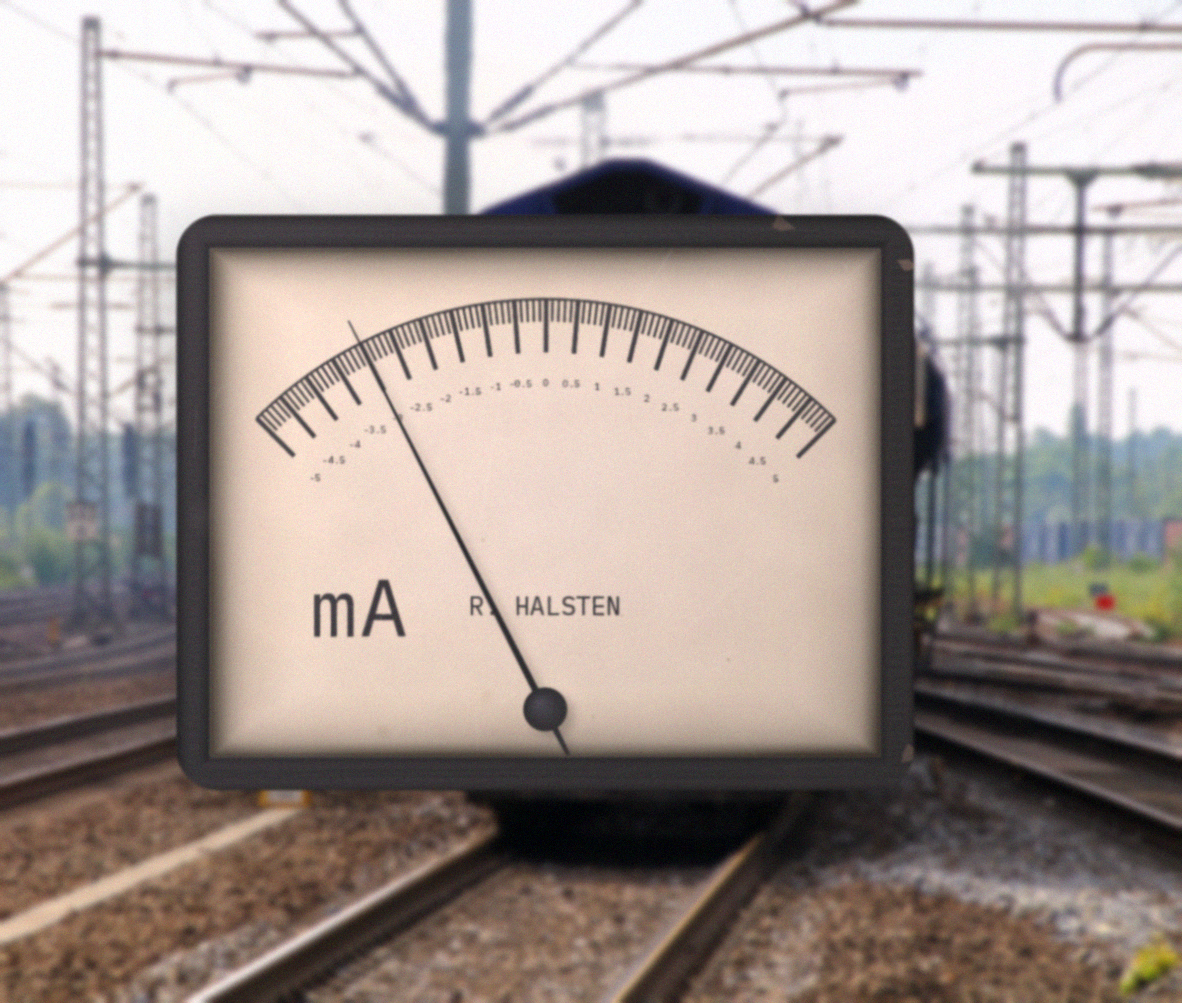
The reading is -3 mA
